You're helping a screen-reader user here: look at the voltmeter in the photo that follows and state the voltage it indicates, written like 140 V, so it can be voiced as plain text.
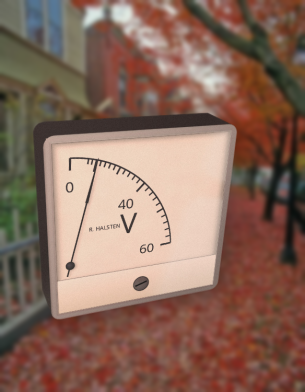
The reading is 20 V
